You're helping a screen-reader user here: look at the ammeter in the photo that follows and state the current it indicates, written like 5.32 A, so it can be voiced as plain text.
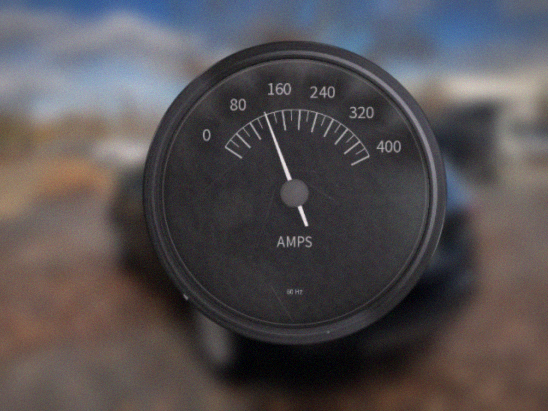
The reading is 120 A
